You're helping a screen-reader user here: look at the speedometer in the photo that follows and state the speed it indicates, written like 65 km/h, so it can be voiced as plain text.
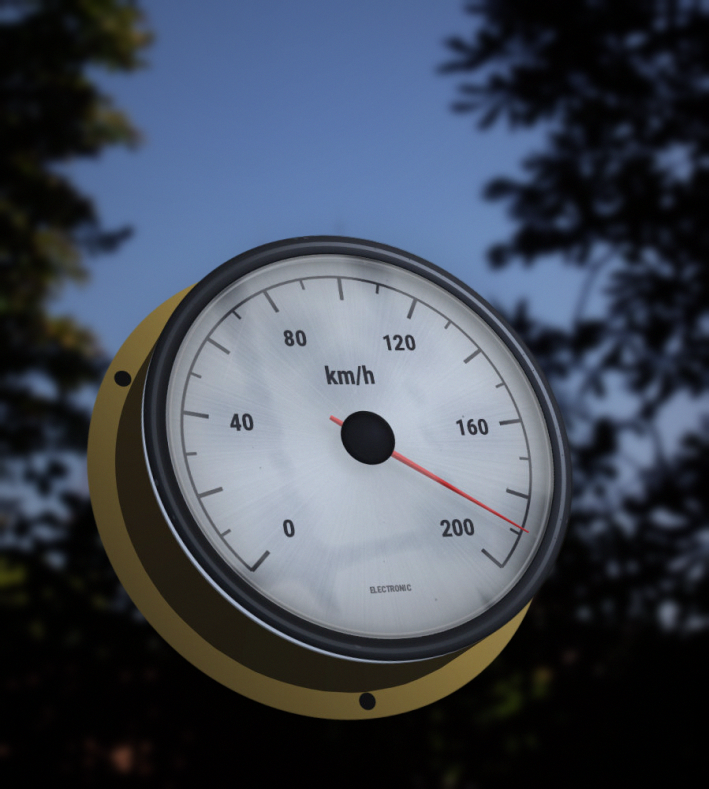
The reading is 190 km/h
